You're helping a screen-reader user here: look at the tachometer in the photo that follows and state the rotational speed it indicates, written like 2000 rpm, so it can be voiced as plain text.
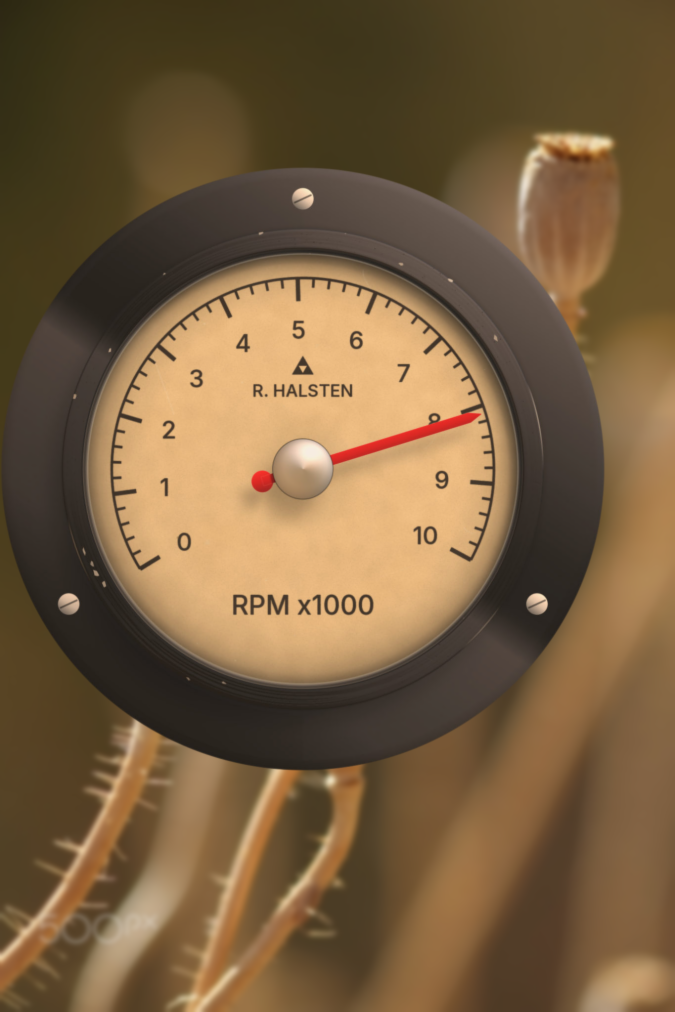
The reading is 8100 rpm
